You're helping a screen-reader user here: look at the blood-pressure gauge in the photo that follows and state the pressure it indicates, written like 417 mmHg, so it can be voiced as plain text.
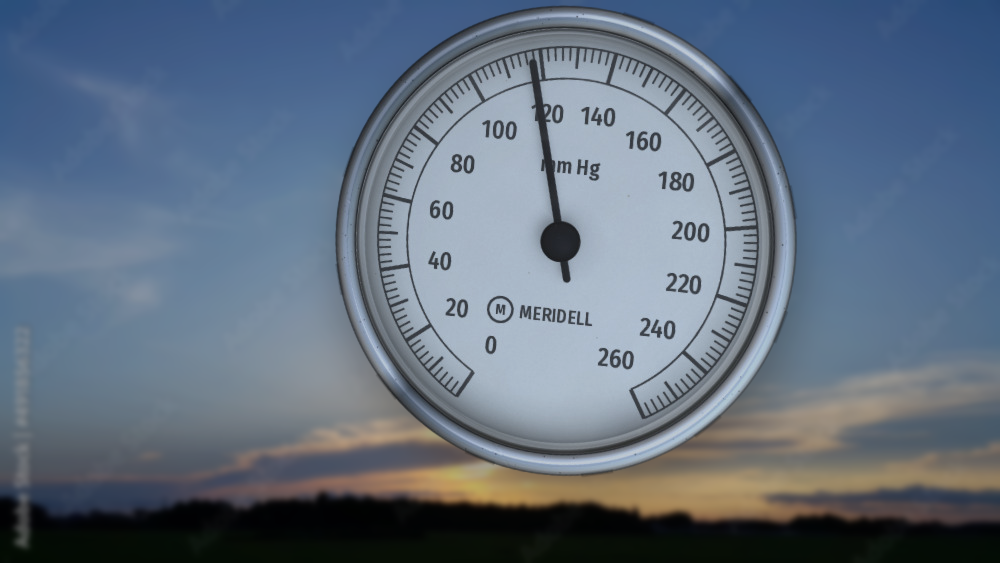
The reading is 118 mmHg
